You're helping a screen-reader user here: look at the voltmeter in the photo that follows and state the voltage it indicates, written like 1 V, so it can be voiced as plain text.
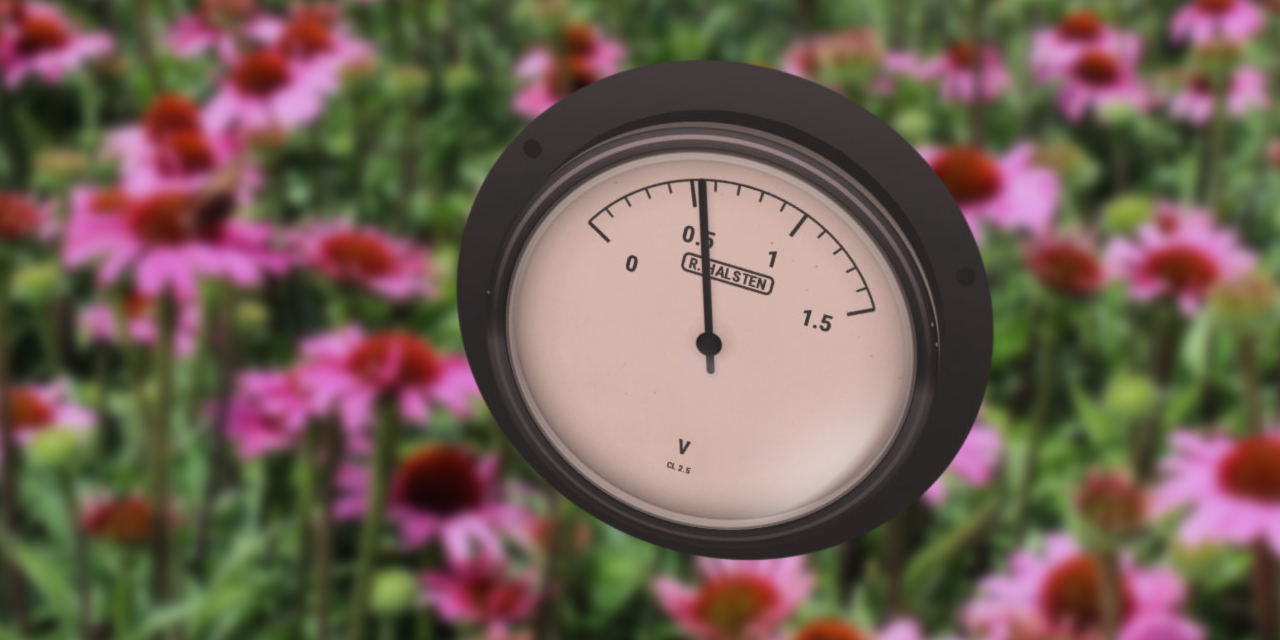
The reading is 0.55 V
